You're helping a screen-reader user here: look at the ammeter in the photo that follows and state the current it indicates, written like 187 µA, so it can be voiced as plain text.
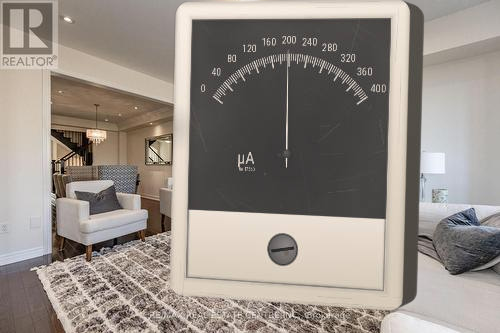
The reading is 200 µA
